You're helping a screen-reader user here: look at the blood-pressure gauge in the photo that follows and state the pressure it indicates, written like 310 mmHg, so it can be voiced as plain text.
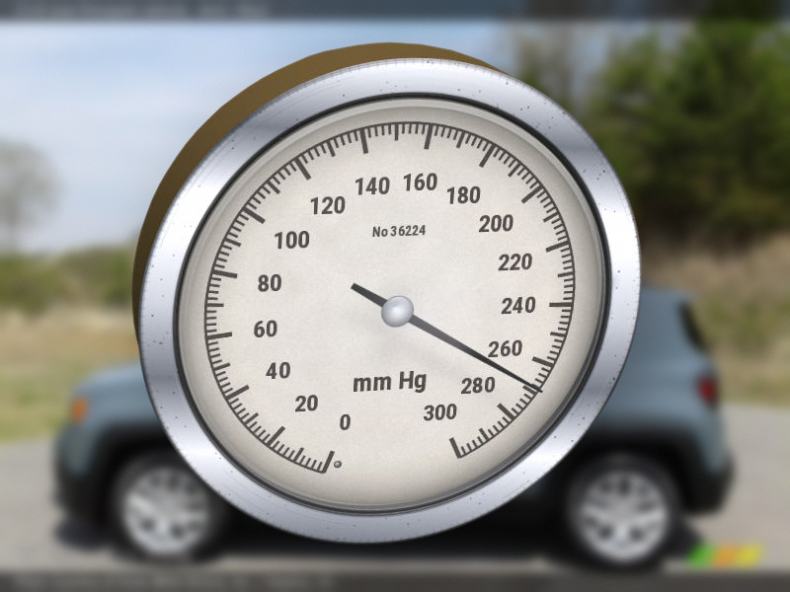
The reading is 268 mmHg
